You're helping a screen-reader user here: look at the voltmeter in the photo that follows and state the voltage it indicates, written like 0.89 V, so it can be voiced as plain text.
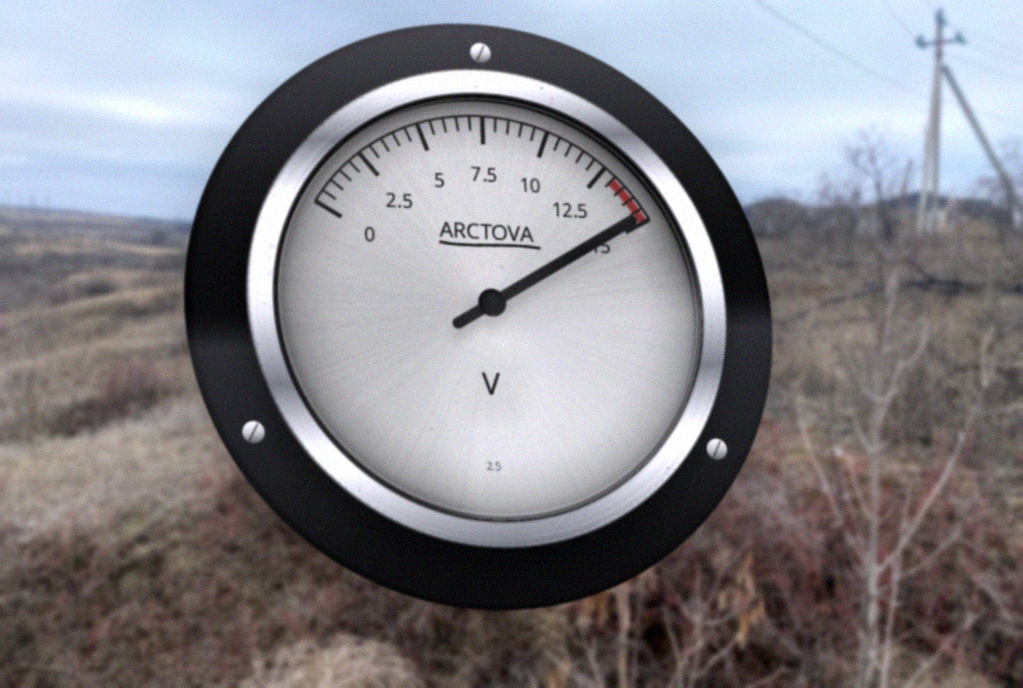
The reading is 14.75 V
